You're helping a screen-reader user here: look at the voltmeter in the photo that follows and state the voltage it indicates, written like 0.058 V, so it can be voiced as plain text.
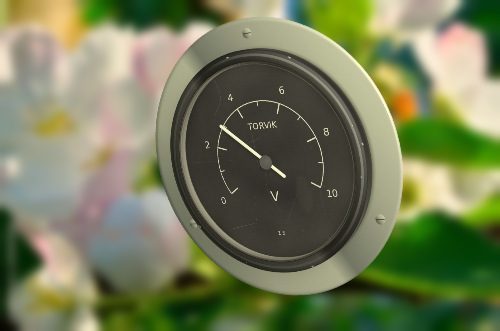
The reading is 3 V
